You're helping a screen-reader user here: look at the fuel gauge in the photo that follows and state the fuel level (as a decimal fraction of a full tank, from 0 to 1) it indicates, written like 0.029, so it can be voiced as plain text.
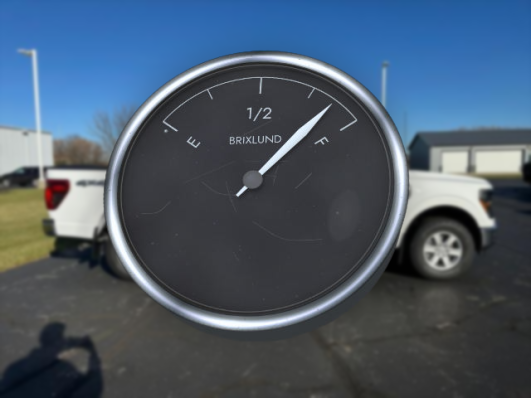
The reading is 0.875
